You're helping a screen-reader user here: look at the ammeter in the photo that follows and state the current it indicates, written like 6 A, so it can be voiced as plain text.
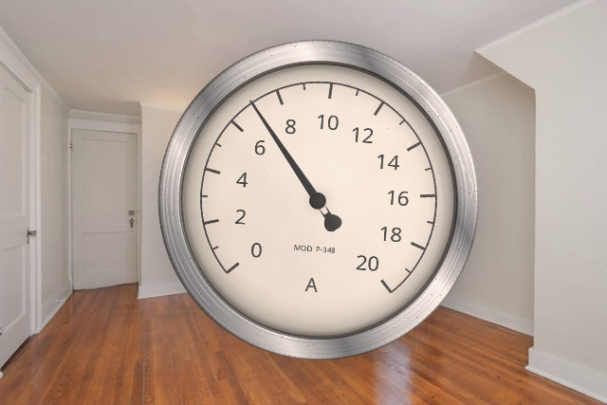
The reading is 7 A
